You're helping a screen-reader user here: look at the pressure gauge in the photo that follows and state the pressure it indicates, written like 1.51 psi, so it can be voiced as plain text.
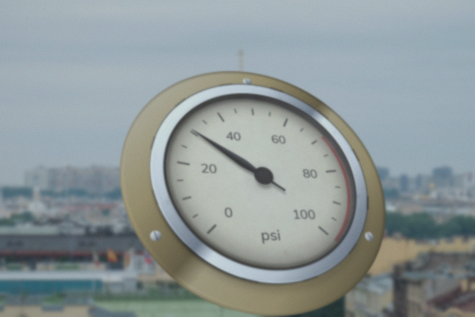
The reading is 30 psi
